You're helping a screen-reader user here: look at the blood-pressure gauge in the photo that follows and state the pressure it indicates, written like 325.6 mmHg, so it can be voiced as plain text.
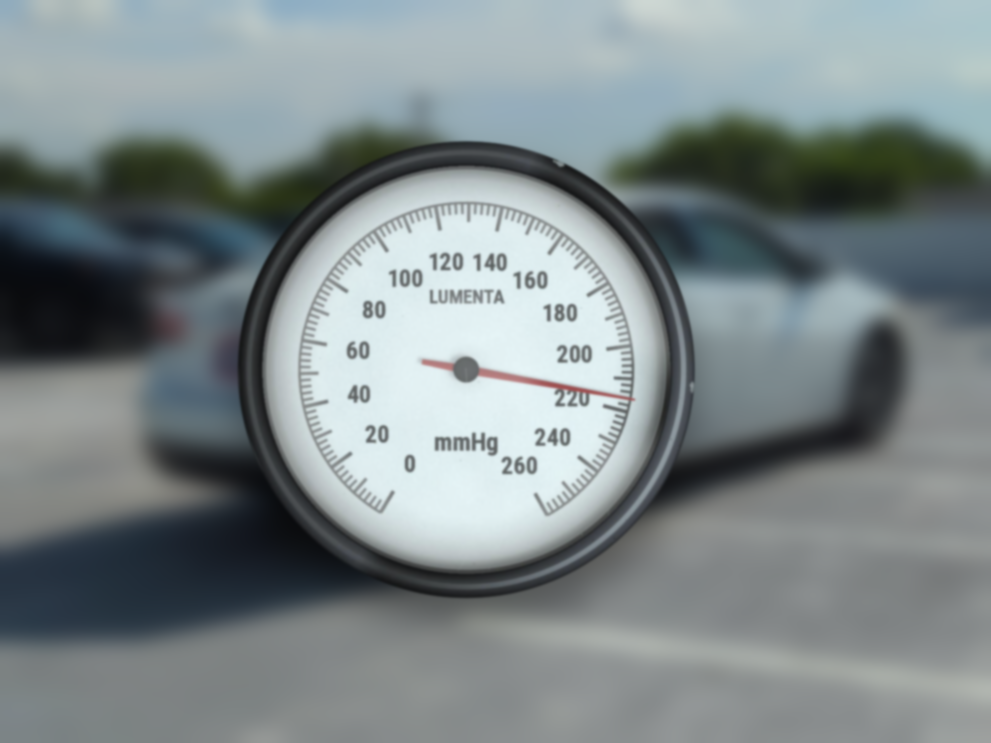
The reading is 216 mmHg
